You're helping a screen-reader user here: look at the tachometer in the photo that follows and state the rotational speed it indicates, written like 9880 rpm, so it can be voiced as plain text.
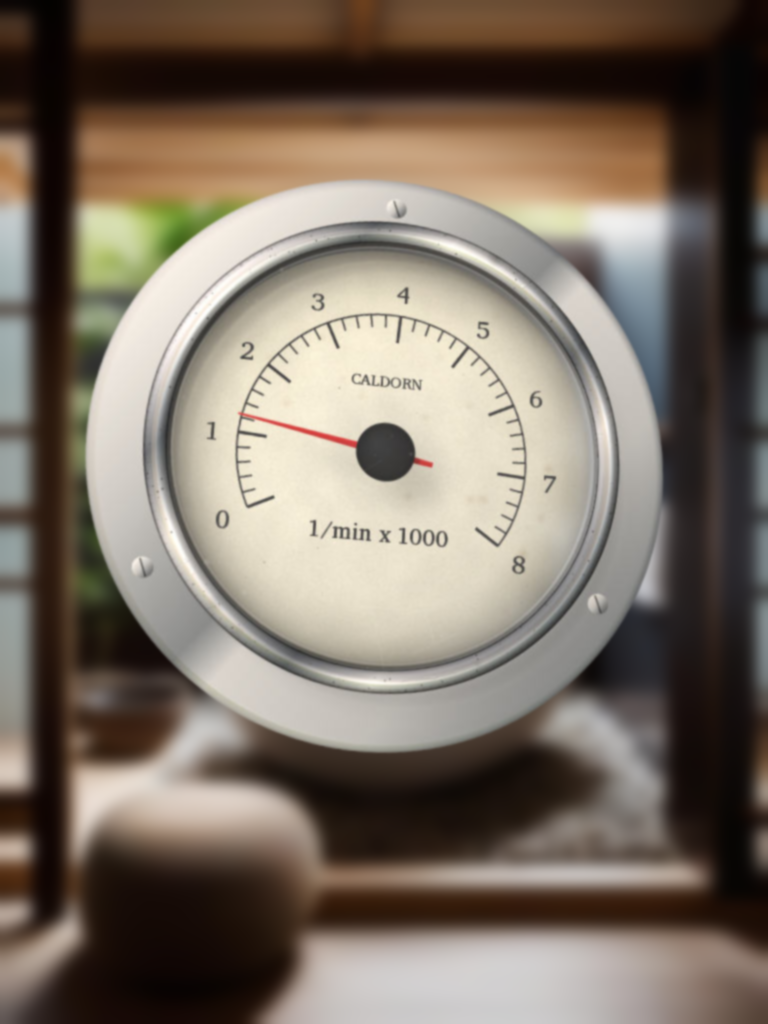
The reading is 1200 rpm
